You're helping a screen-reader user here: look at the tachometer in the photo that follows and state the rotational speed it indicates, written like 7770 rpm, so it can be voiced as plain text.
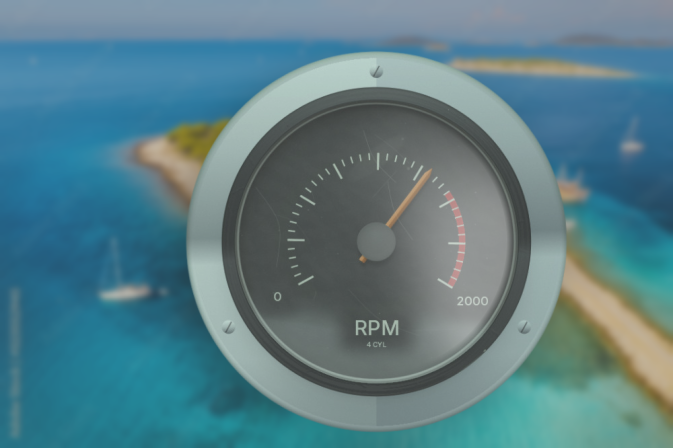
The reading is 1300 rpm
